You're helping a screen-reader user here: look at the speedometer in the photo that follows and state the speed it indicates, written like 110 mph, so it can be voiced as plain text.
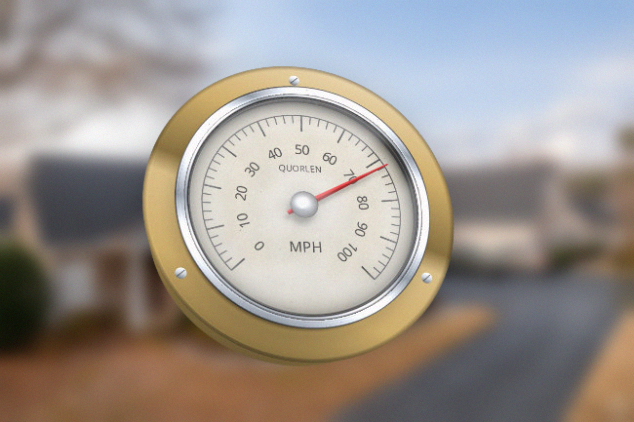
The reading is 72 mph
